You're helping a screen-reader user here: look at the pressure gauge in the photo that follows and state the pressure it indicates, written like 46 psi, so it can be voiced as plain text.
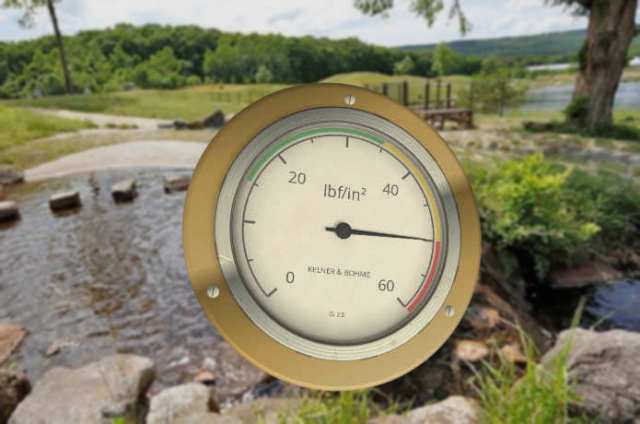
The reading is 50 psi
